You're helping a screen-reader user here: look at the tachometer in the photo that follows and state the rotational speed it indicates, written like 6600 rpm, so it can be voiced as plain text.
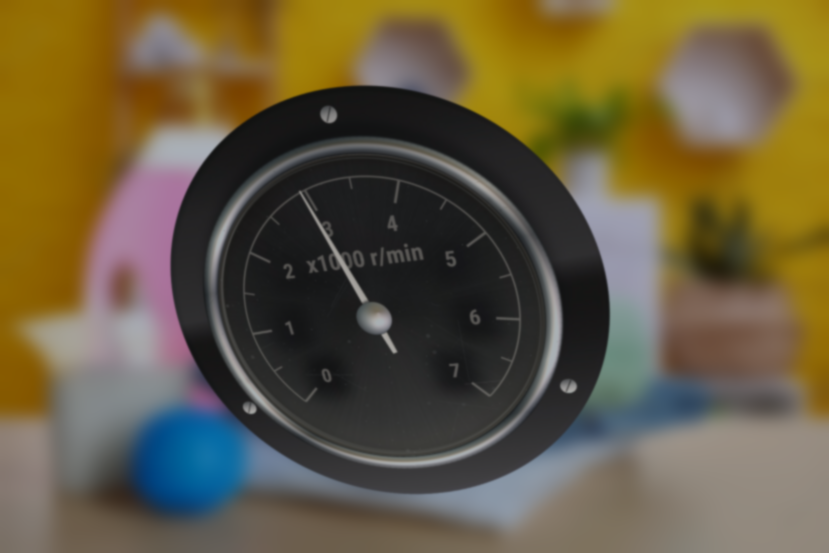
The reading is 3000 rpm
